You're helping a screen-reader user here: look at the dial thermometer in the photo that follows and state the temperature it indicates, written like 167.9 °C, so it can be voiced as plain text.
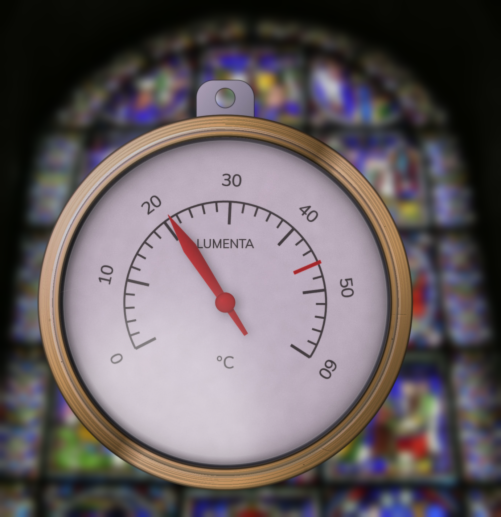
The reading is 21 °C
